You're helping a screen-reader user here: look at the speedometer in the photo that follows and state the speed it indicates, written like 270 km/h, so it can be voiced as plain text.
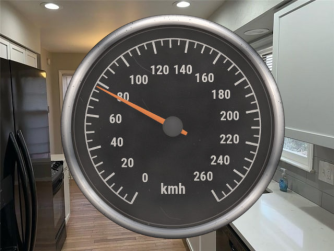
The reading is 77.5 km/h
